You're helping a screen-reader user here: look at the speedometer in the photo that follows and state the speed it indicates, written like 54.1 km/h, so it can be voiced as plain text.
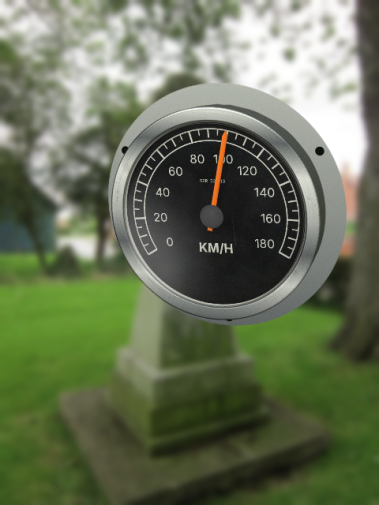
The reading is 100 km/h
